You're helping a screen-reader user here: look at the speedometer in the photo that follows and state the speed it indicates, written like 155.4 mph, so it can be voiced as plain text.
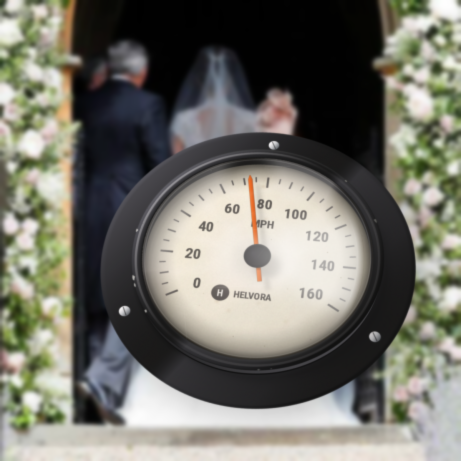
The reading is 72.5 mph
